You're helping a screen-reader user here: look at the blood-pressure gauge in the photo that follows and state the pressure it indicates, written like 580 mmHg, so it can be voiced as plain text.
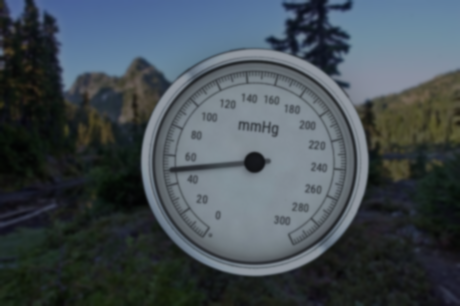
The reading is 50 mmHg
